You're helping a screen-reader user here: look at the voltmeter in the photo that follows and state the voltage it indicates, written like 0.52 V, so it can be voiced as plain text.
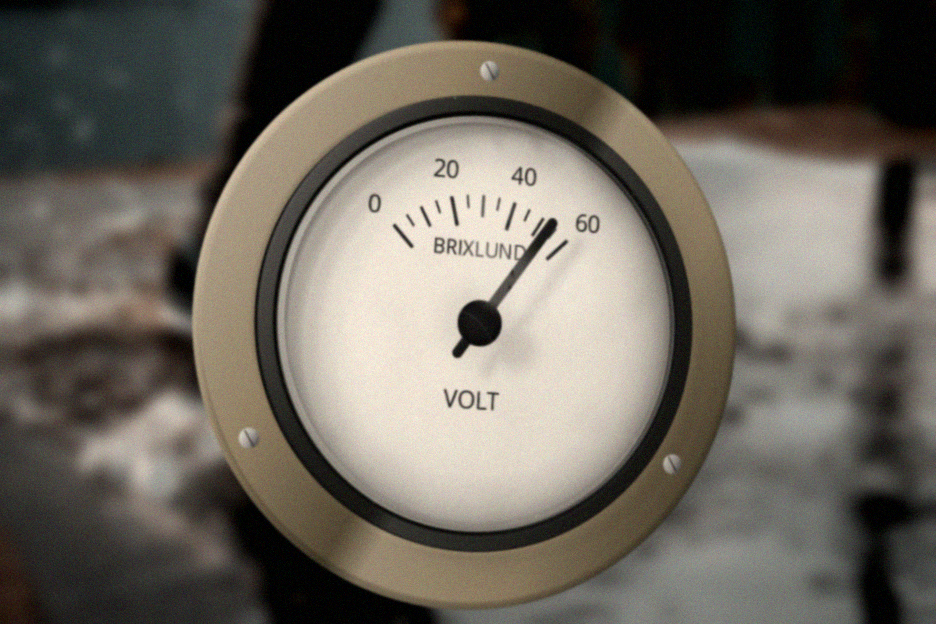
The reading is 52.5 V
